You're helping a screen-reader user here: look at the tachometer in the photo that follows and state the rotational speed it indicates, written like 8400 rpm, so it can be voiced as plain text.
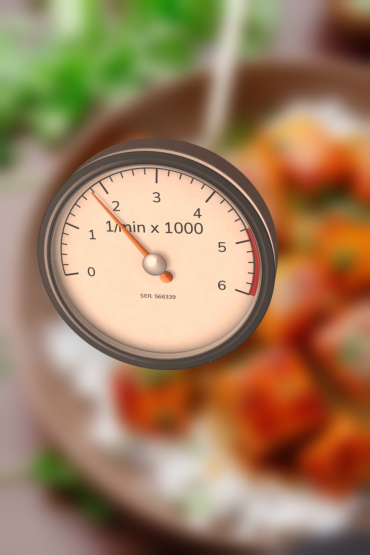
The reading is 1800 rpm
